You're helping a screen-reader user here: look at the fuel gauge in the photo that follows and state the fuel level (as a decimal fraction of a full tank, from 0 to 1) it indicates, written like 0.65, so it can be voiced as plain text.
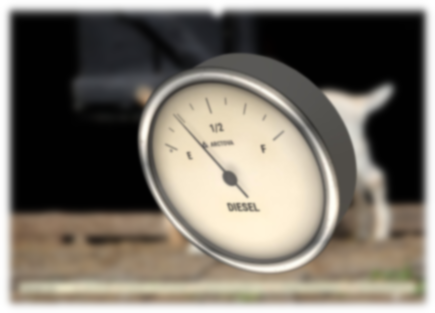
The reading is 0.25
